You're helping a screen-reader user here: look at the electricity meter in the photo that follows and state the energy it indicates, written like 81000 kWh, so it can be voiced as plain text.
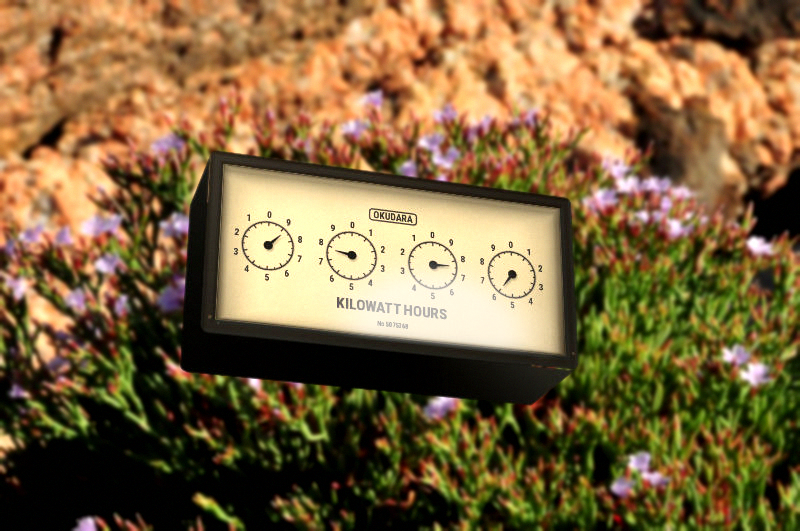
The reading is 8776 kWh
